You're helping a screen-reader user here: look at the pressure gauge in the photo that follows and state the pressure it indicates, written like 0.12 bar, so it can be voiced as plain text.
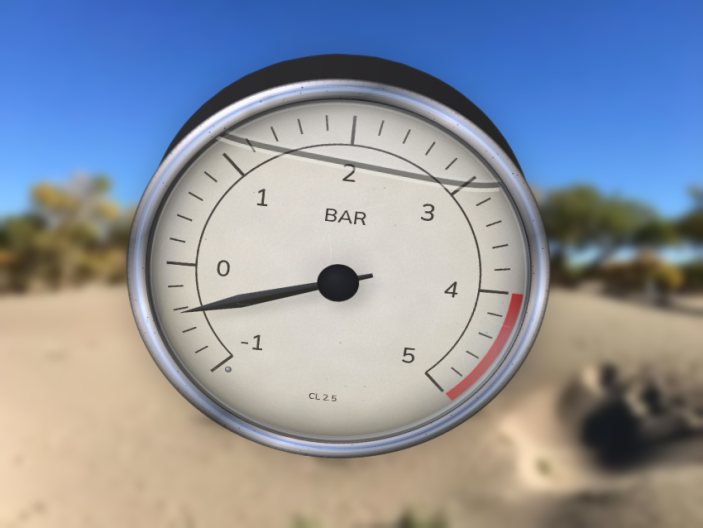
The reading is -0.4 bar
